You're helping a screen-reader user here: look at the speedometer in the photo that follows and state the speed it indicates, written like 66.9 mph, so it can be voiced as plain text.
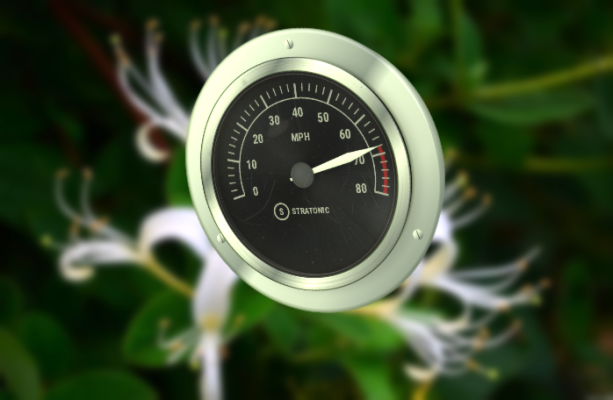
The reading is 68 mph
